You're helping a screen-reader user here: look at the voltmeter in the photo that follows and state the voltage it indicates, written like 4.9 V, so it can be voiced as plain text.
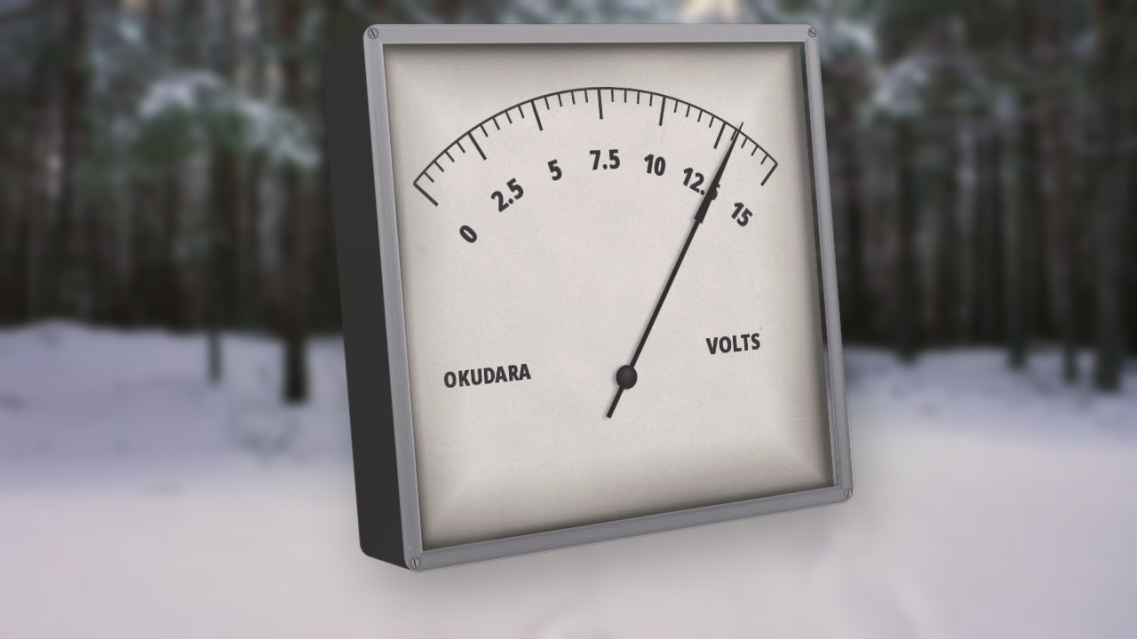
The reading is 13 V
